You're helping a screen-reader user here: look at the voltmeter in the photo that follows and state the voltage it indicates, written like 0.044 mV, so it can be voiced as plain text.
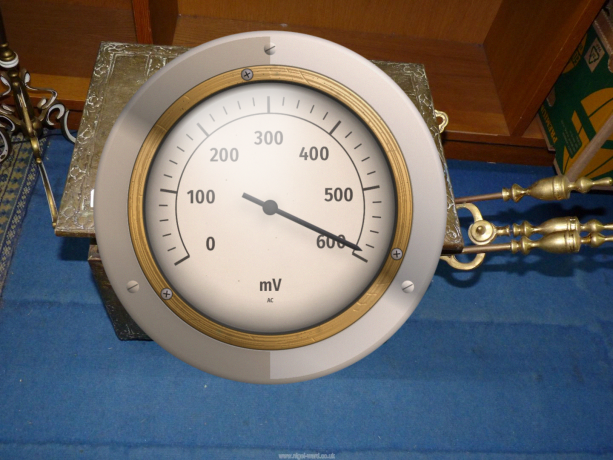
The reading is 590 mV
